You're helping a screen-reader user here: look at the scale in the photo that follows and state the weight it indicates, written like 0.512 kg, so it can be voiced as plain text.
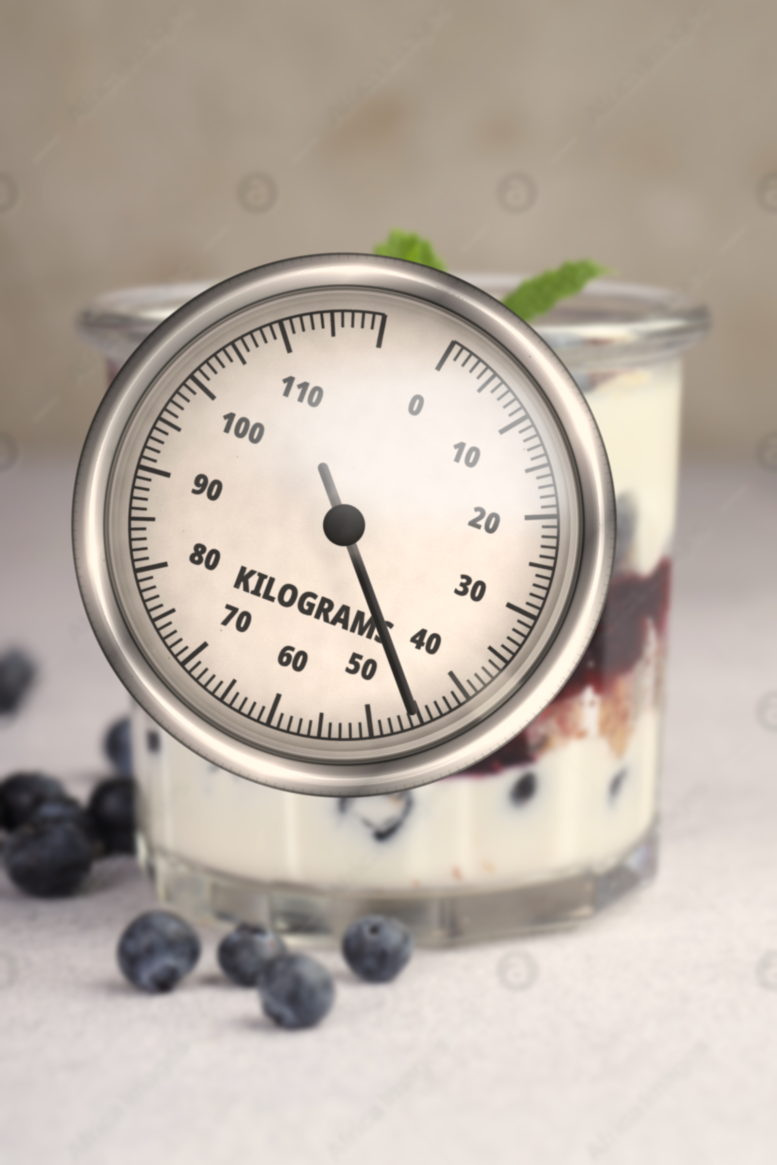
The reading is 45.5 kg
